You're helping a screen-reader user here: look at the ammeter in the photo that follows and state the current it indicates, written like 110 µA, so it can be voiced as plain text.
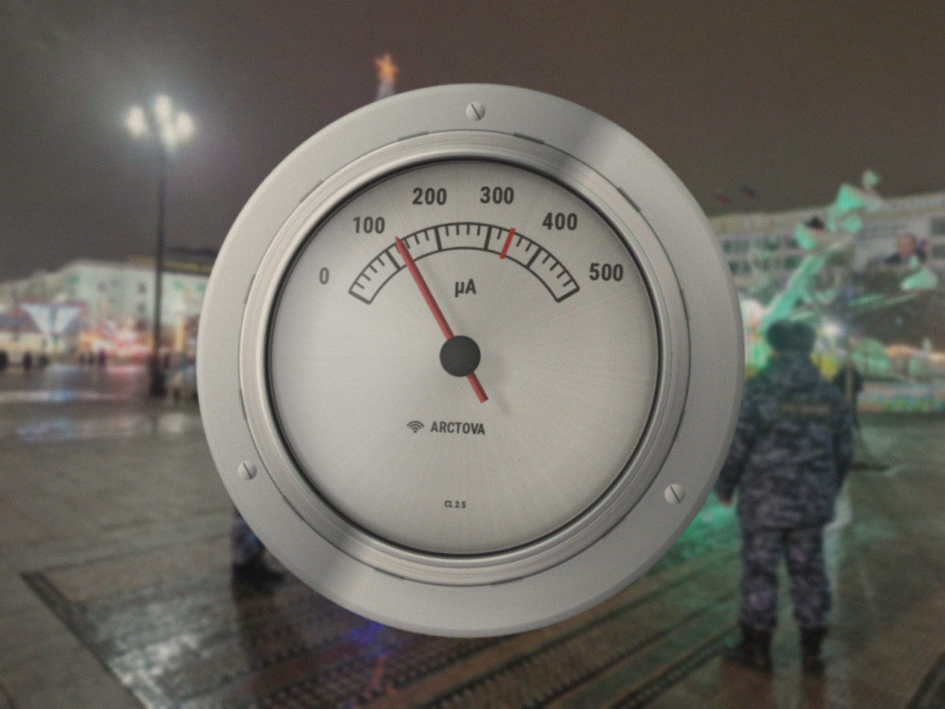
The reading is 130 µA
